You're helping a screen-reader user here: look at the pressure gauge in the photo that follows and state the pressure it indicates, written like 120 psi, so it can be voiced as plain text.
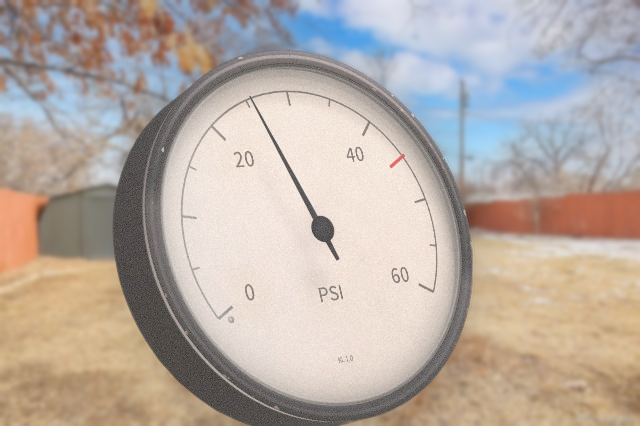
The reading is 25 psi
